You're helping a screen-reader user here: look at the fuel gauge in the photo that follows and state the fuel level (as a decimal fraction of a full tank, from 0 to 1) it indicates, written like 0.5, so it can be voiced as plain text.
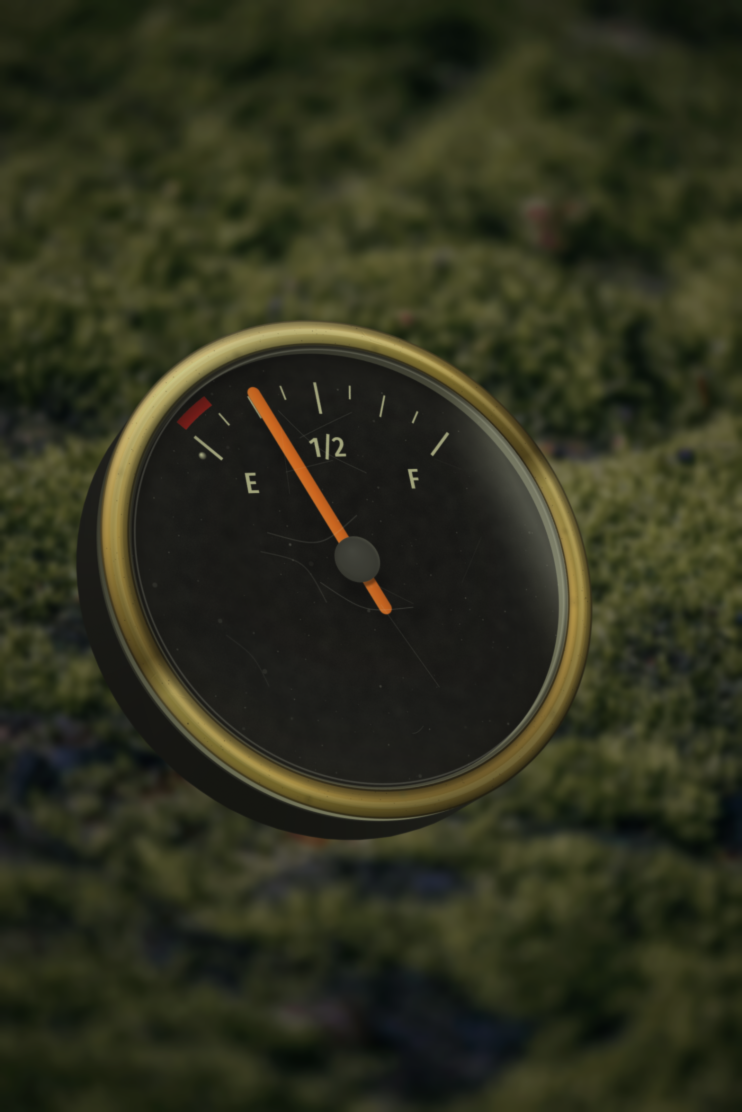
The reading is 0.25
